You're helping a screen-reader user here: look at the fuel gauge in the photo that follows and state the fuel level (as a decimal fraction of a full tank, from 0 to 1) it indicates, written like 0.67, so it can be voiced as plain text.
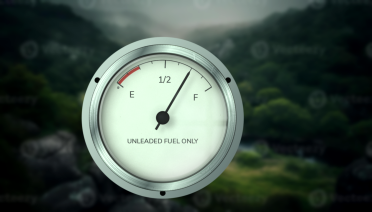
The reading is 0.75
